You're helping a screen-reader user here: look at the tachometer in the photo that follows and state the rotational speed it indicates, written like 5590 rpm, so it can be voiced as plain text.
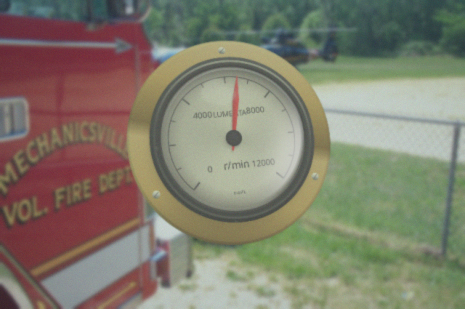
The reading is 6500 rpm
